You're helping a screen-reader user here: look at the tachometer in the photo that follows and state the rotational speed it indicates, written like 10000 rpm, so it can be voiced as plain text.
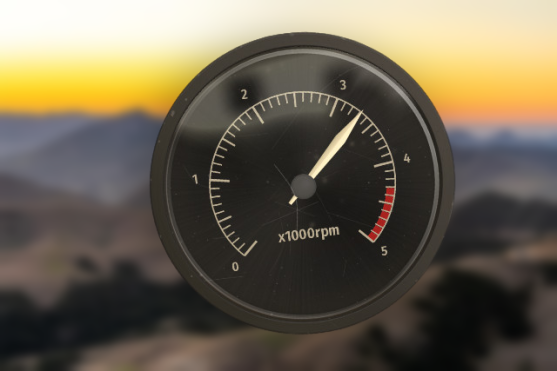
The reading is 3300 rpm
